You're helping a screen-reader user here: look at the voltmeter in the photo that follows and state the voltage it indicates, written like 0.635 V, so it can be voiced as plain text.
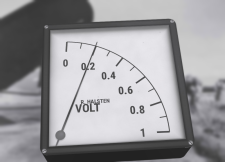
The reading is 0.2 V
